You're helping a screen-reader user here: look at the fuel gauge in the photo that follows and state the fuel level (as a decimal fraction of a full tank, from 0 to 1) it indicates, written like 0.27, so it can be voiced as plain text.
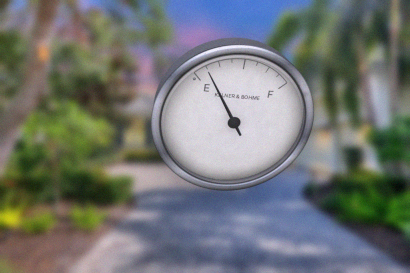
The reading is 0.125
